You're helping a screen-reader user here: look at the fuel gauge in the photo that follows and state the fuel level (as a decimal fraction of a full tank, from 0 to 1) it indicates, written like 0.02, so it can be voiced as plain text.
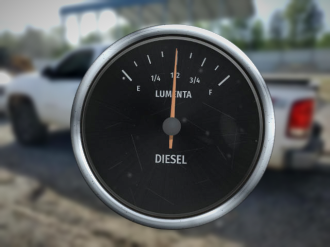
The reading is 0.5
